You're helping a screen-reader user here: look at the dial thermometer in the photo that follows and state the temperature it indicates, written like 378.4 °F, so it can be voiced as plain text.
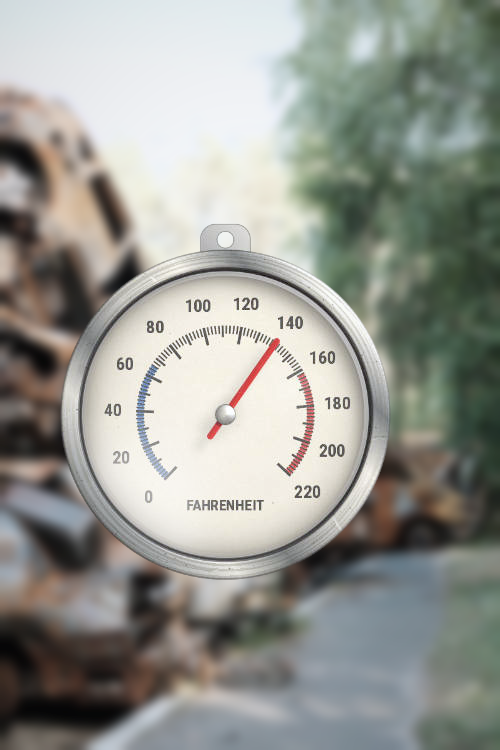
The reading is 140 °F
